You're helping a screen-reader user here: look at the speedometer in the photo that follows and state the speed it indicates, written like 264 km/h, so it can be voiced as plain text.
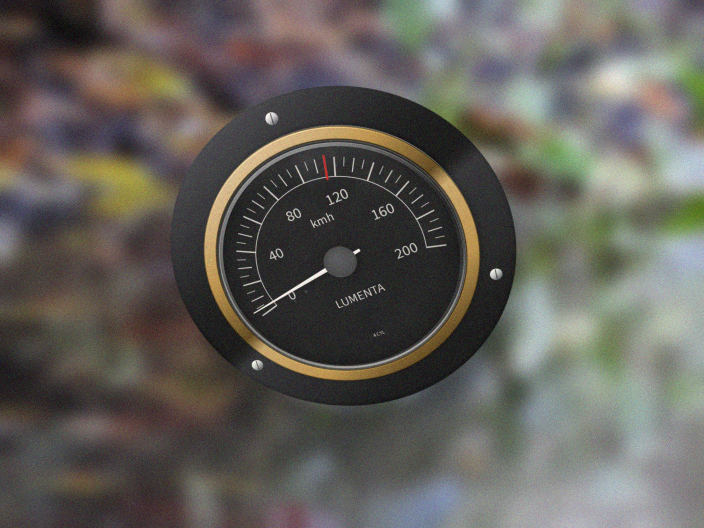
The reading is 5 km/h
